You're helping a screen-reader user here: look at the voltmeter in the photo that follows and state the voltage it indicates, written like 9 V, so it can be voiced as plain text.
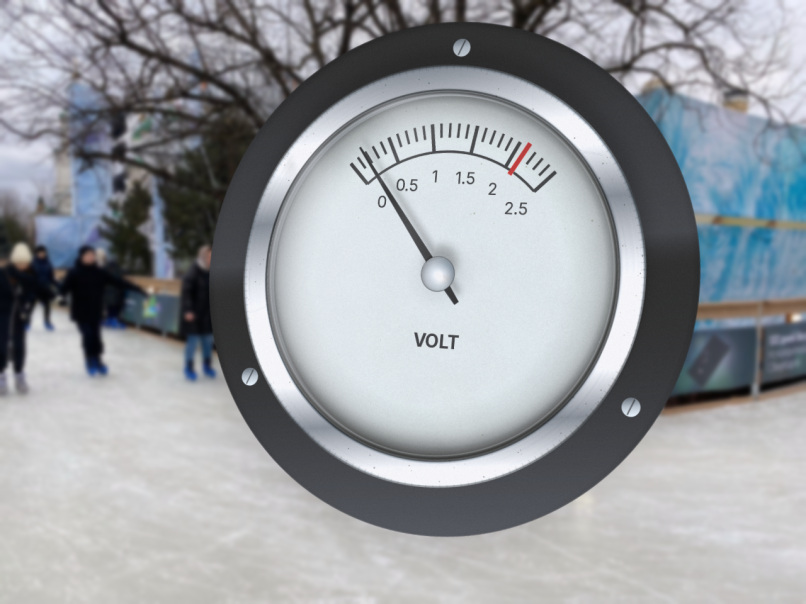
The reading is 0.2 V
